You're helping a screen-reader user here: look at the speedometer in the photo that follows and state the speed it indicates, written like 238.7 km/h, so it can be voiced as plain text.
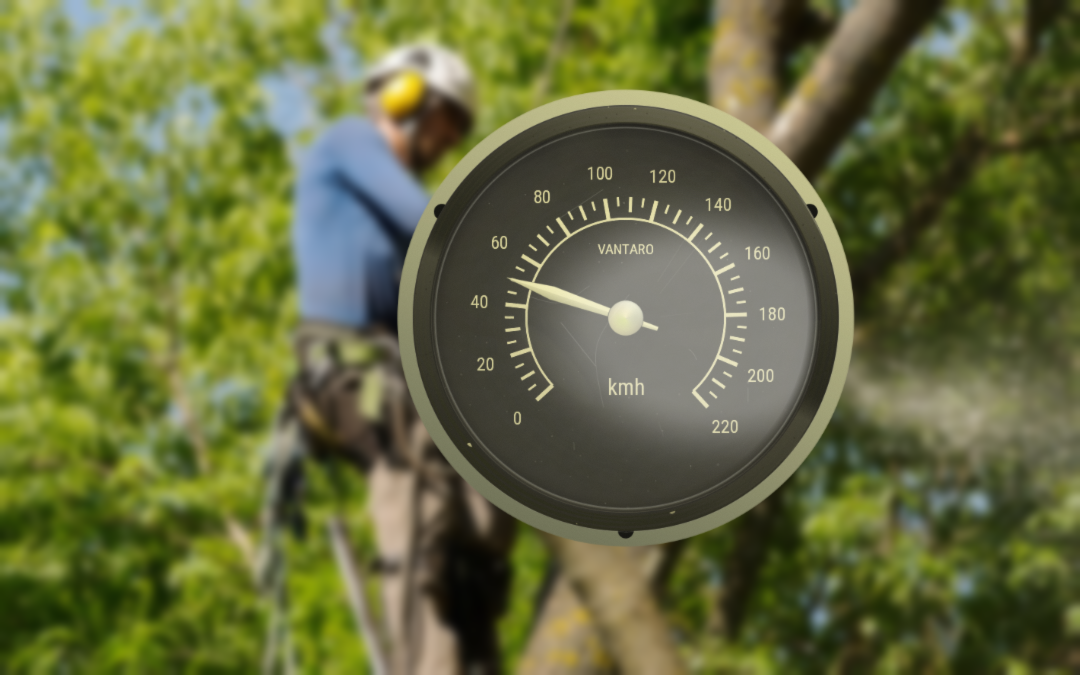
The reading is 50 km/h
